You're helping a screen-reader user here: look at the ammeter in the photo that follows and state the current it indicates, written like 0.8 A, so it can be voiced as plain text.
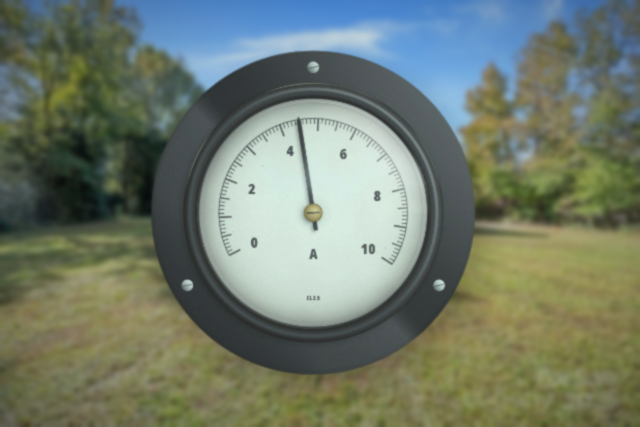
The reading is 4.5 A
